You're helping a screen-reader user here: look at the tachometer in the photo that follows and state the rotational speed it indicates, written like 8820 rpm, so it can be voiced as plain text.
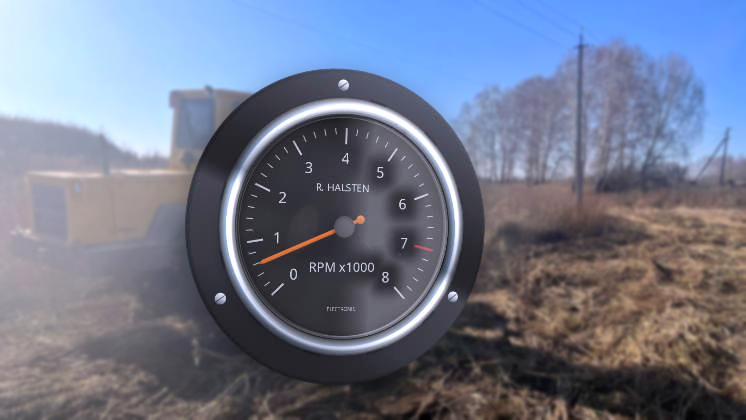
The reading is 600 rpm
